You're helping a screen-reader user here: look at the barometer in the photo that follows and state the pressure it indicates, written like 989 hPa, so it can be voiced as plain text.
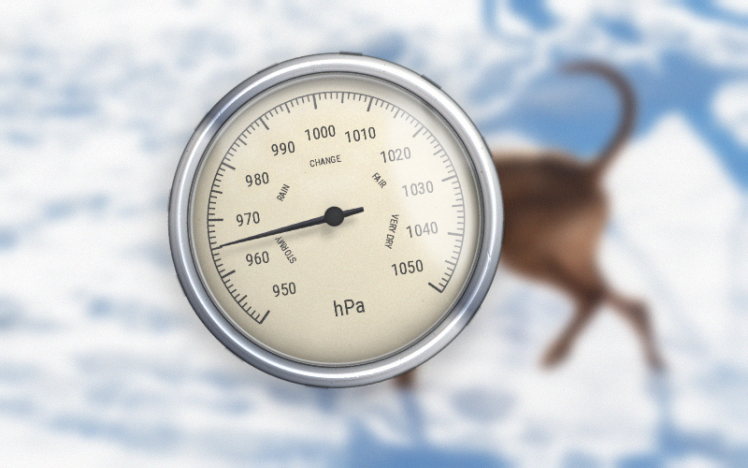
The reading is 965 hPa
